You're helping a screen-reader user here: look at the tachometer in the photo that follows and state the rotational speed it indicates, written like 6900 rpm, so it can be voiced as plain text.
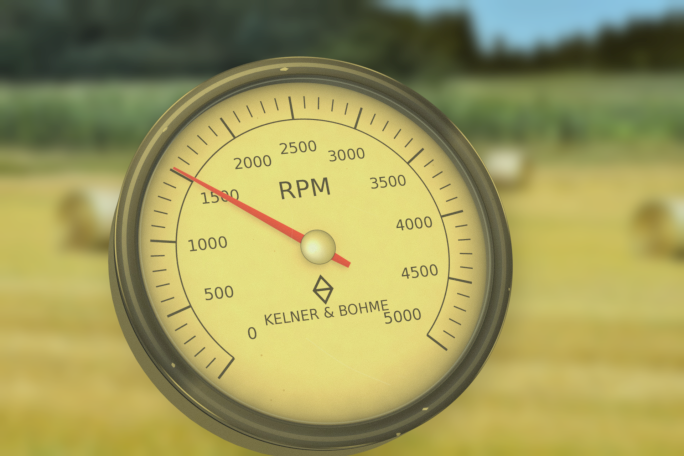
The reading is 1500 rpm
